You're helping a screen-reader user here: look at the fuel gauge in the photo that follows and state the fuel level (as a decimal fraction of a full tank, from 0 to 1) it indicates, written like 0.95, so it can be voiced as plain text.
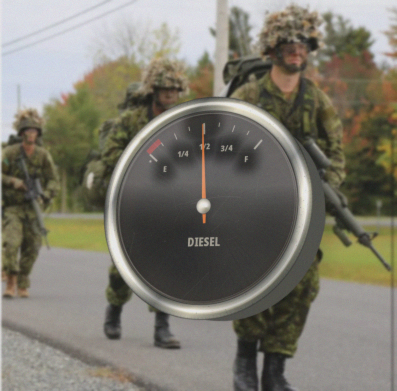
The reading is 0.5
